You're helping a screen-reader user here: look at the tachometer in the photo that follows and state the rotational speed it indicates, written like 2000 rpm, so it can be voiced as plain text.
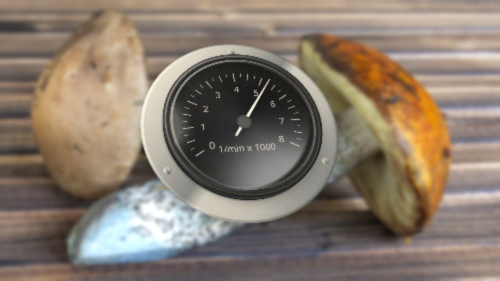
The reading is 5250 rpm
